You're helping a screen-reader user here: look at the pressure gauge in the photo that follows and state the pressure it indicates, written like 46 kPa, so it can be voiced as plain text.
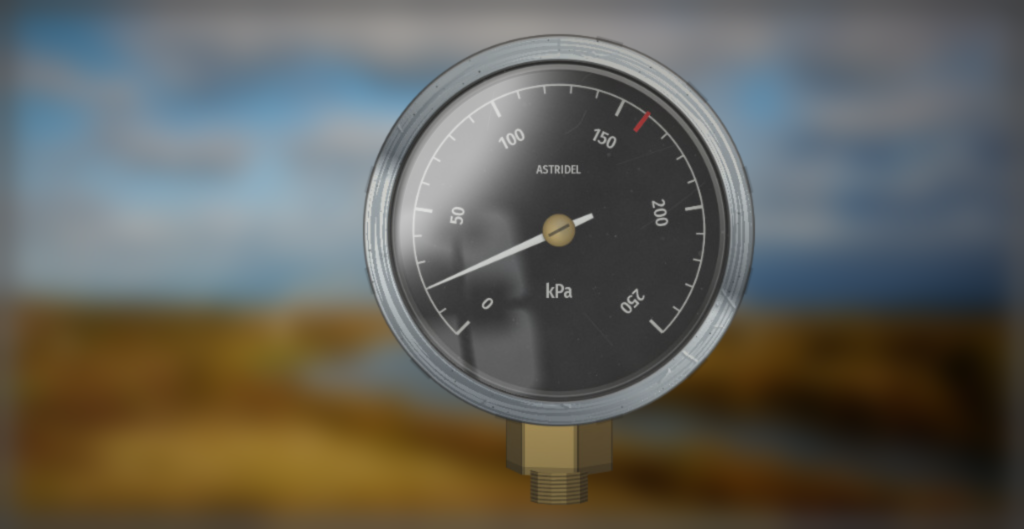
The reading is 20 kPa
